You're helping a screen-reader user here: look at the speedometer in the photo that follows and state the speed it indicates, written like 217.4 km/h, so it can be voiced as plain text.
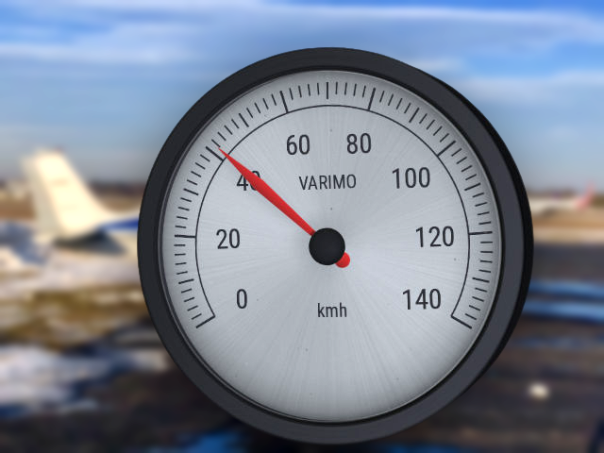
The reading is 42 km/h
